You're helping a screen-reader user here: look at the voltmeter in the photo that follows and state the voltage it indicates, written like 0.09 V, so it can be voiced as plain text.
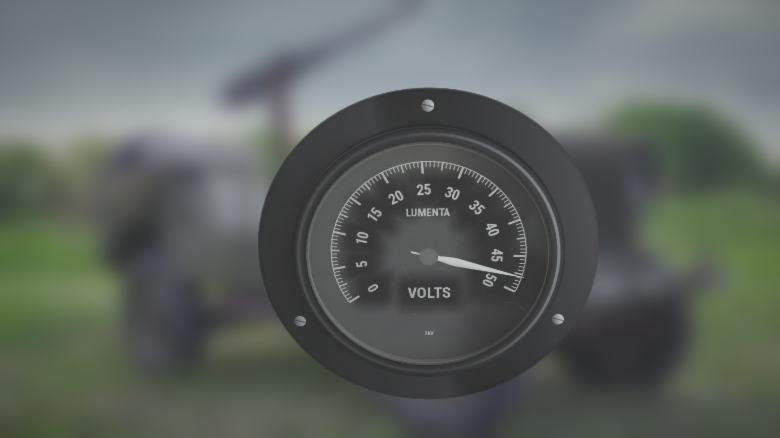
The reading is 47.5 V
